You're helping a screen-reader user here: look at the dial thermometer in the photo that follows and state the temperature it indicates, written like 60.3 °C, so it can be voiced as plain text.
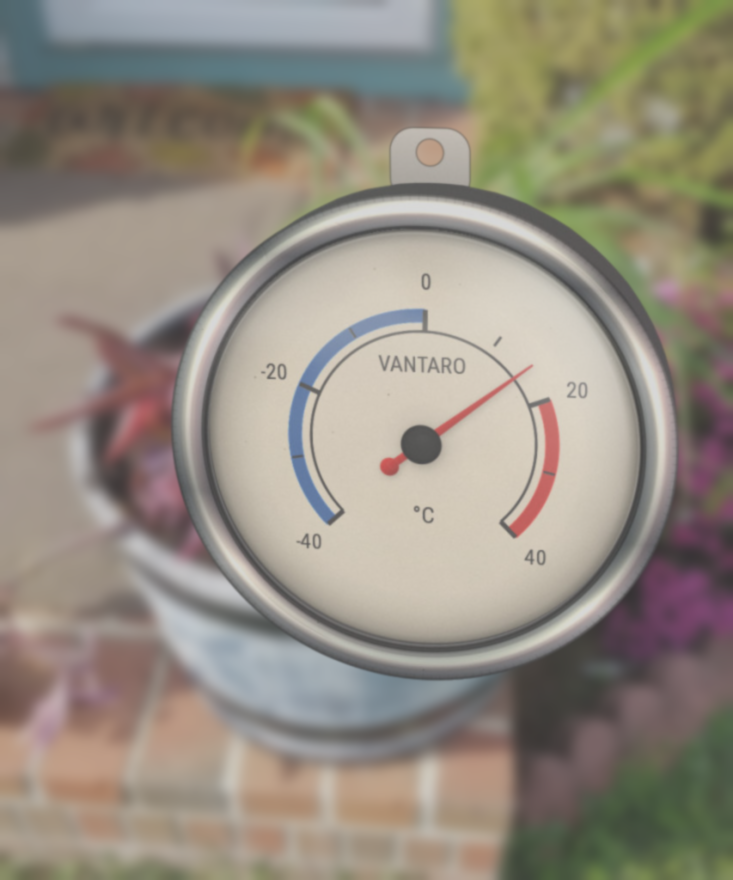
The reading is 15 °C
